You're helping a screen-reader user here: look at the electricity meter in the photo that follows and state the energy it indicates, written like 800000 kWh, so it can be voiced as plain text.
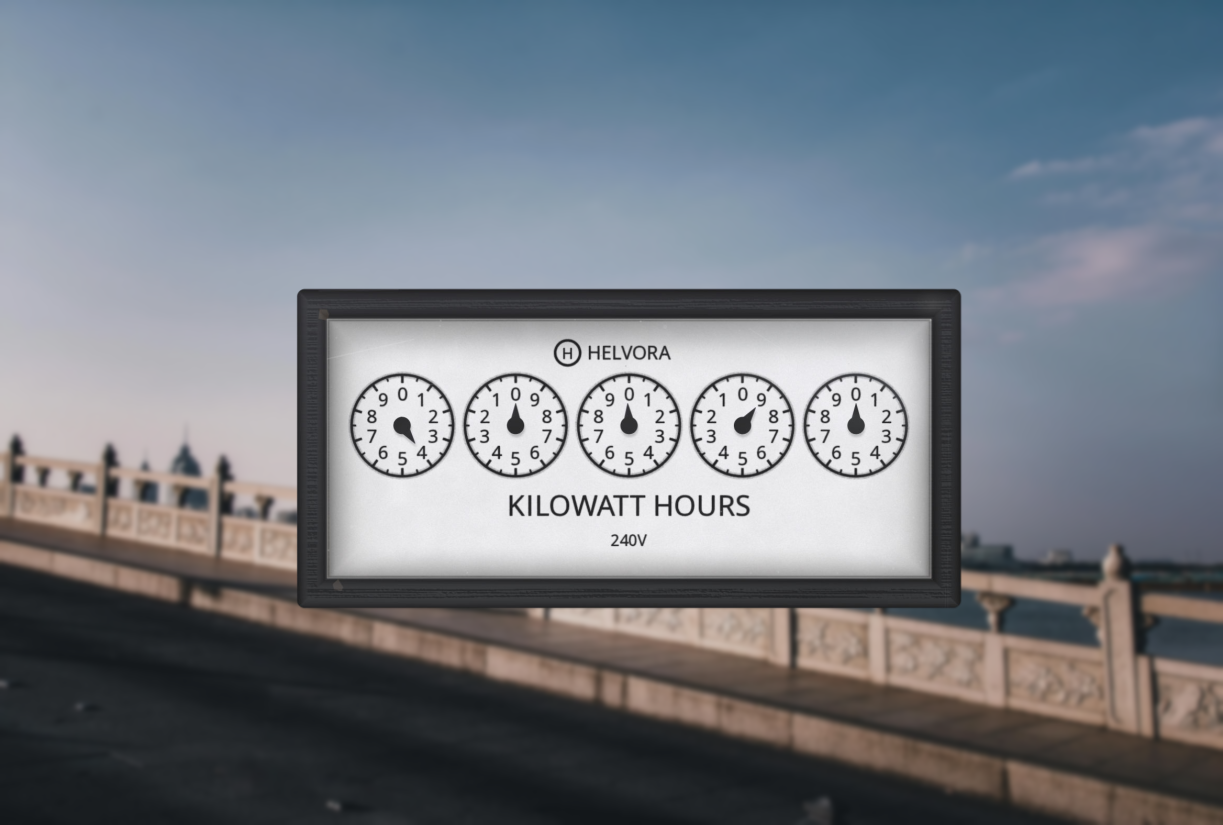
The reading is 39990 kWh
